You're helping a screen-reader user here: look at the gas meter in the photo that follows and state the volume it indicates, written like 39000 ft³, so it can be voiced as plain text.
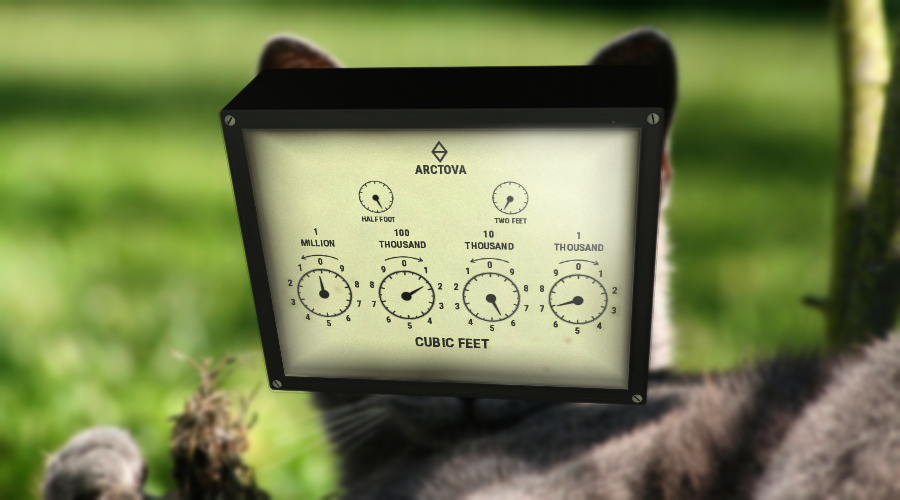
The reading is 15700 ft³
